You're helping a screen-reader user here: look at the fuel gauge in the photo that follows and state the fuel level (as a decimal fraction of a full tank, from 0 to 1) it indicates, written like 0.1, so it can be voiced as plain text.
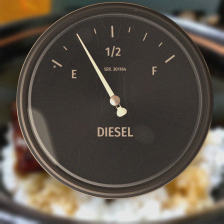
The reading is 0.25
